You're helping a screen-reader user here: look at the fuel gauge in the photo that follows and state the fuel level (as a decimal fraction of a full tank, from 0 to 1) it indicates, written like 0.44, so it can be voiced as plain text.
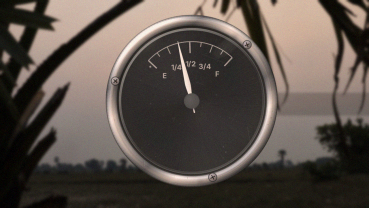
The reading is 0.375
